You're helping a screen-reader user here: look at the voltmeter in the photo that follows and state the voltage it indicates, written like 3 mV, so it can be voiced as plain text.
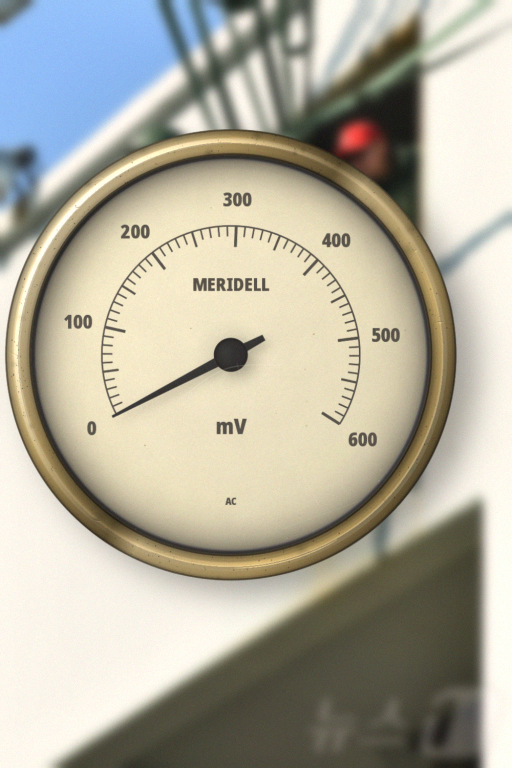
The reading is 0 mV
